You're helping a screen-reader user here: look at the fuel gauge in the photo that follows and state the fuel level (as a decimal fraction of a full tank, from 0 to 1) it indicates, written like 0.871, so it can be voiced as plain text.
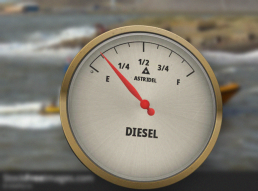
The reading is 0.125
